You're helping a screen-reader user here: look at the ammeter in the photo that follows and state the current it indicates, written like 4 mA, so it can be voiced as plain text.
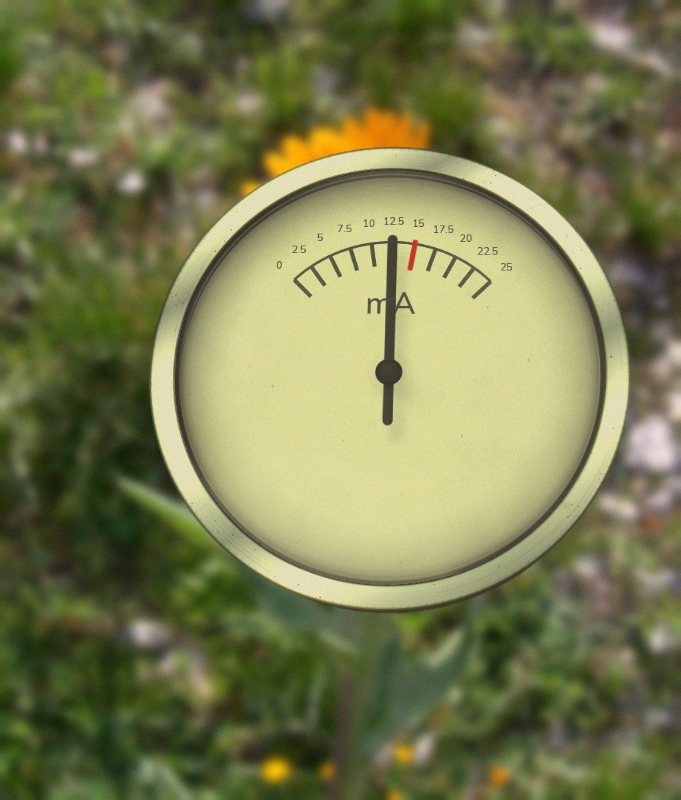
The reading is 12.5 mA
